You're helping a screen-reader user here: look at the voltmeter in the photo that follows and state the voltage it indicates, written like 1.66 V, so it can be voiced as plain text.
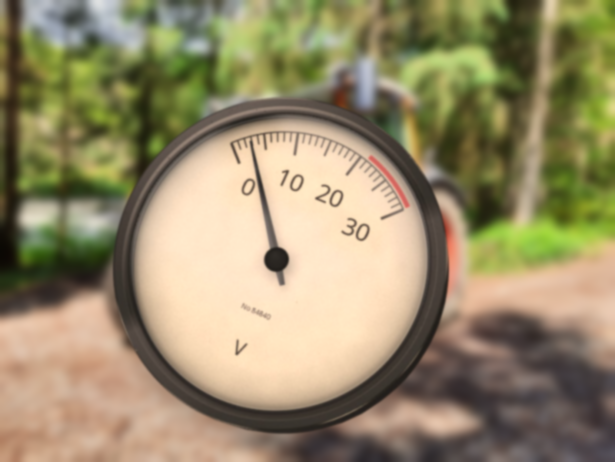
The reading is 3 V
